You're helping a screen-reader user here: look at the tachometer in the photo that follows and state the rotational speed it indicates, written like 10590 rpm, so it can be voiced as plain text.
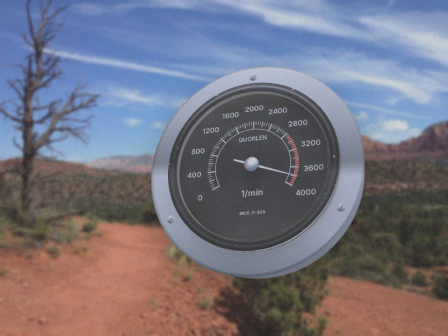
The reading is 3800 rpm
